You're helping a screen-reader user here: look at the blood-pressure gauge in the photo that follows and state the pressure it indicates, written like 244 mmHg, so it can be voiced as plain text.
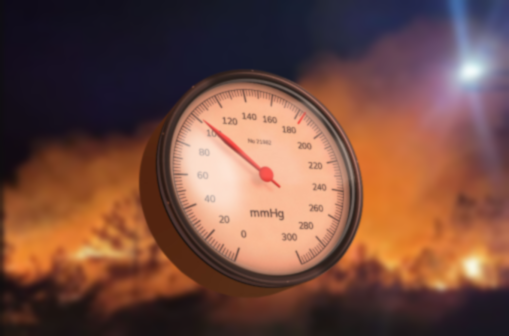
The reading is 100 mmHg
